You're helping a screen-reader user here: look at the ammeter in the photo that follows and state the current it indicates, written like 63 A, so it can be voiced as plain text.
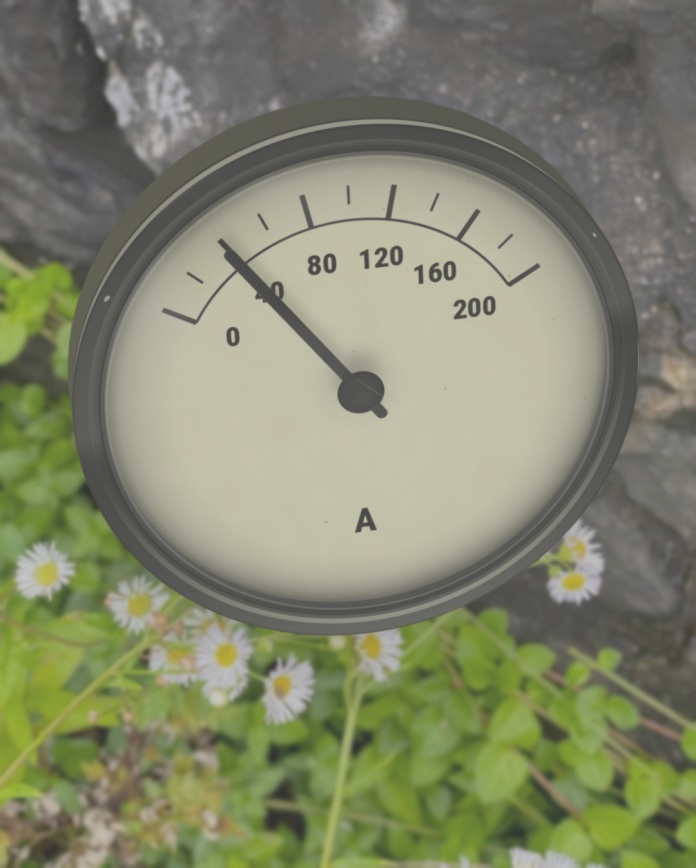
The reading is 40 A
